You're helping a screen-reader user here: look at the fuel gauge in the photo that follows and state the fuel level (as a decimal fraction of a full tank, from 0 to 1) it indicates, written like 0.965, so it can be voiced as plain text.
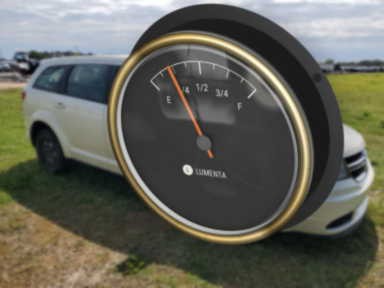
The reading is 0.25
